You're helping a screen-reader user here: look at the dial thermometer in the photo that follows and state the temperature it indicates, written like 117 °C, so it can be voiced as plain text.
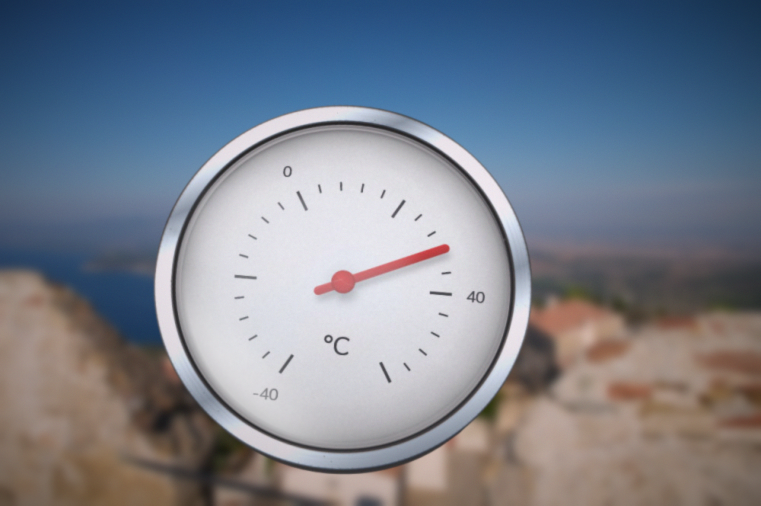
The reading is 32 °C
